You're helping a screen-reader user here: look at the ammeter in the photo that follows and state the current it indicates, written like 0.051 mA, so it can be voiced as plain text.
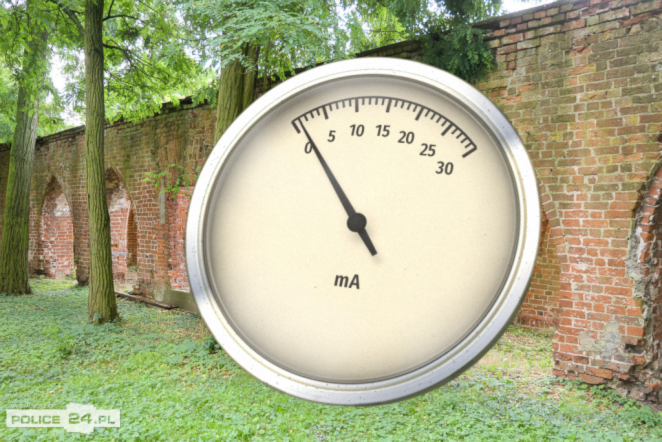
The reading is 1 mA
